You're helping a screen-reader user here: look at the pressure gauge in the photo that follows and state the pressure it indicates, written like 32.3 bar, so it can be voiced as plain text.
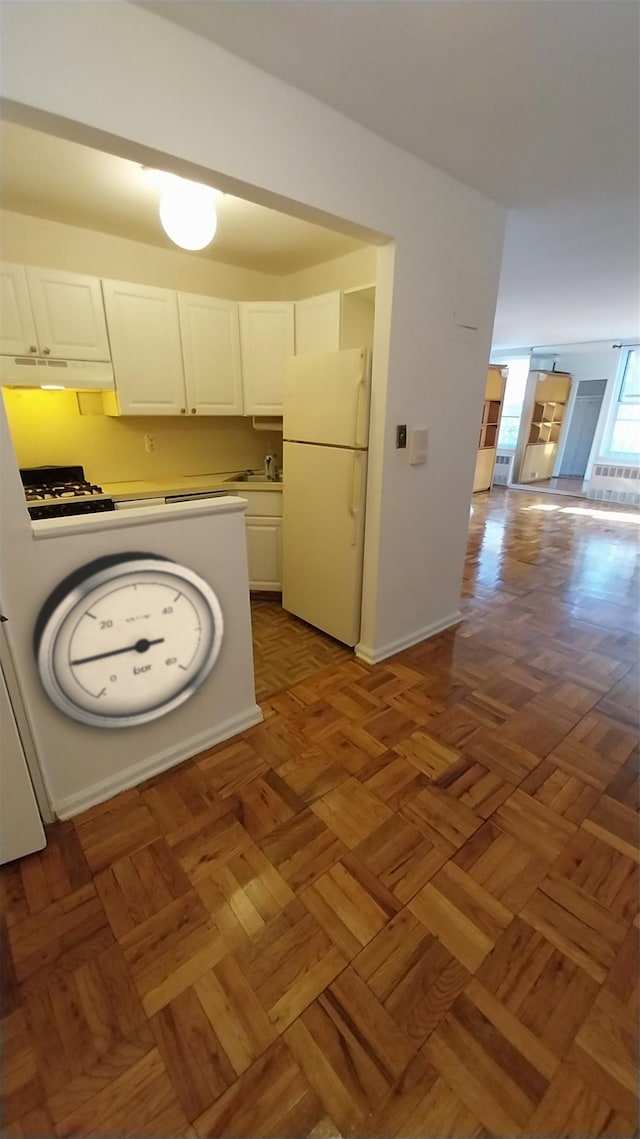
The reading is 10 bar
